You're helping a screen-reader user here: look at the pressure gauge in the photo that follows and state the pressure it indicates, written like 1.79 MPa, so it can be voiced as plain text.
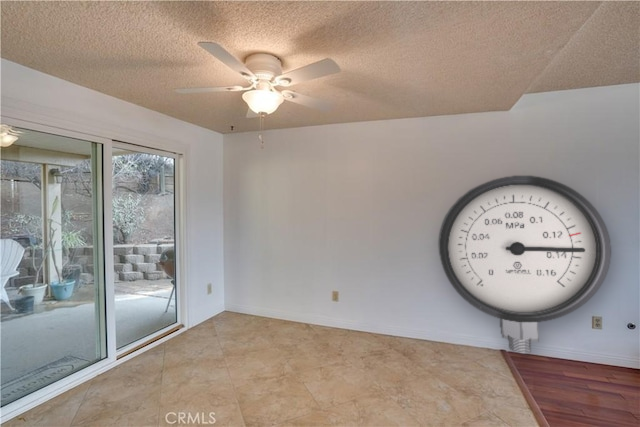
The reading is 0.135 MPa
